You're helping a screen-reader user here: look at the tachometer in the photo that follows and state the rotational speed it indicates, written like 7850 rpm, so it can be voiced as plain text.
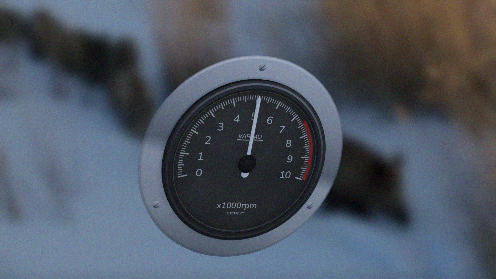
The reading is 5000 rpm
